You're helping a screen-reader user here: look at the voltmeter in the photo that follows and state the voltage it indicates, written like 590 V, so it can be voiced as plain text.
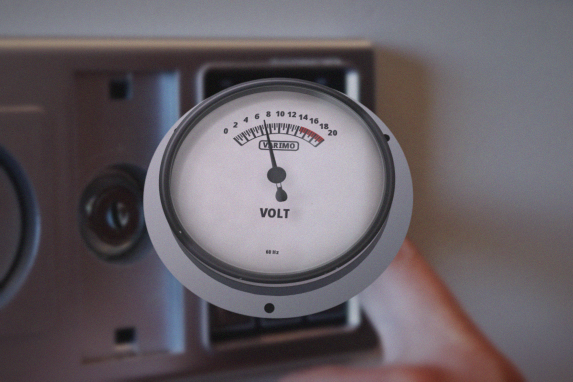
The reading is 7 V
